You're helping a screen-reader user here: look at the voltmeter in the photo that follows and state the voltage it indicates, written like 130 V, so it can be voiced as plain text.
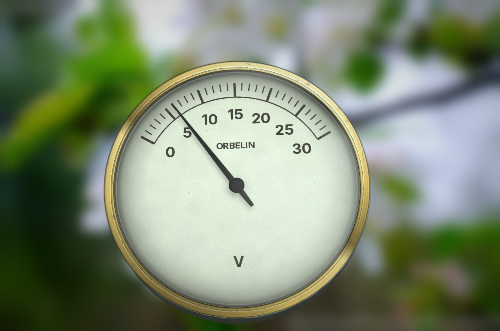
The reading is 6 V
